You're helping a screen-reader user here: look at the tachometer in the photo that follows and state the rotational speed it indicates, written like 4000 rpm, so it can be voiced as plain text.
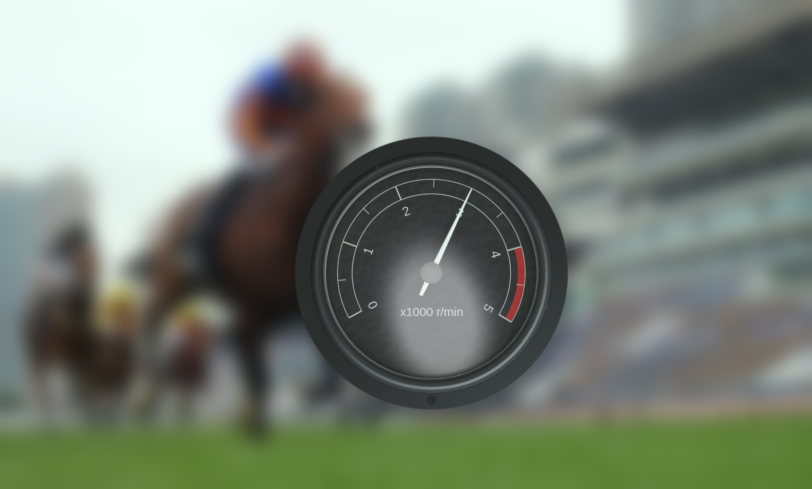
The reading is 3000 rpm
